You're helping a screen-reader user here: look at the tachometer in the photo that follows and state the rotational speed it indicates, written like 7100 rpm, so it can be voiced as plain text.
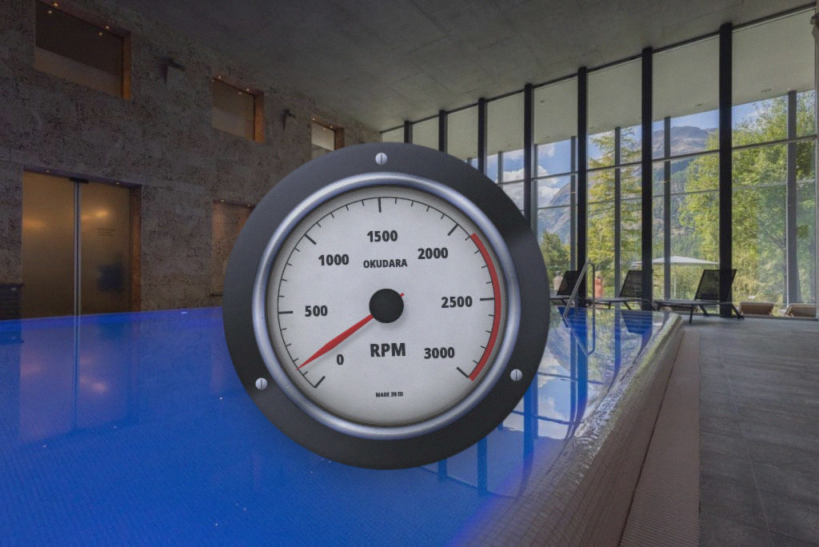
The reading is 150 rpm
